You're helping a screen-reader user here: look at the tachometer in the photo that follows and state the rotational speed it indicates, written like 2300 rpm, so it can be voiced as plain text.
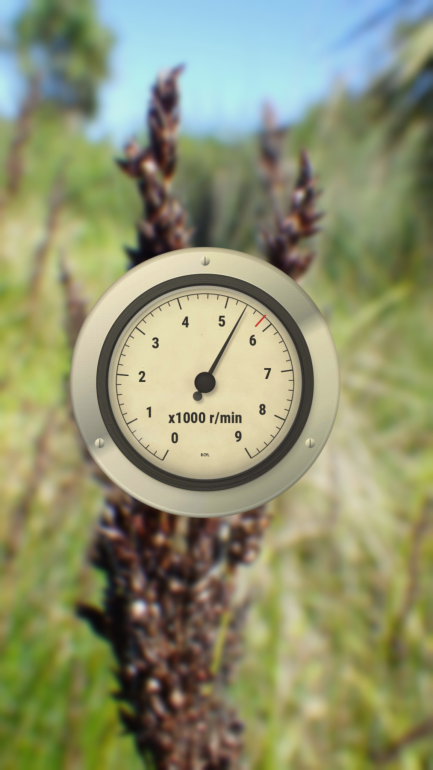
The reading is 5400 rpm
